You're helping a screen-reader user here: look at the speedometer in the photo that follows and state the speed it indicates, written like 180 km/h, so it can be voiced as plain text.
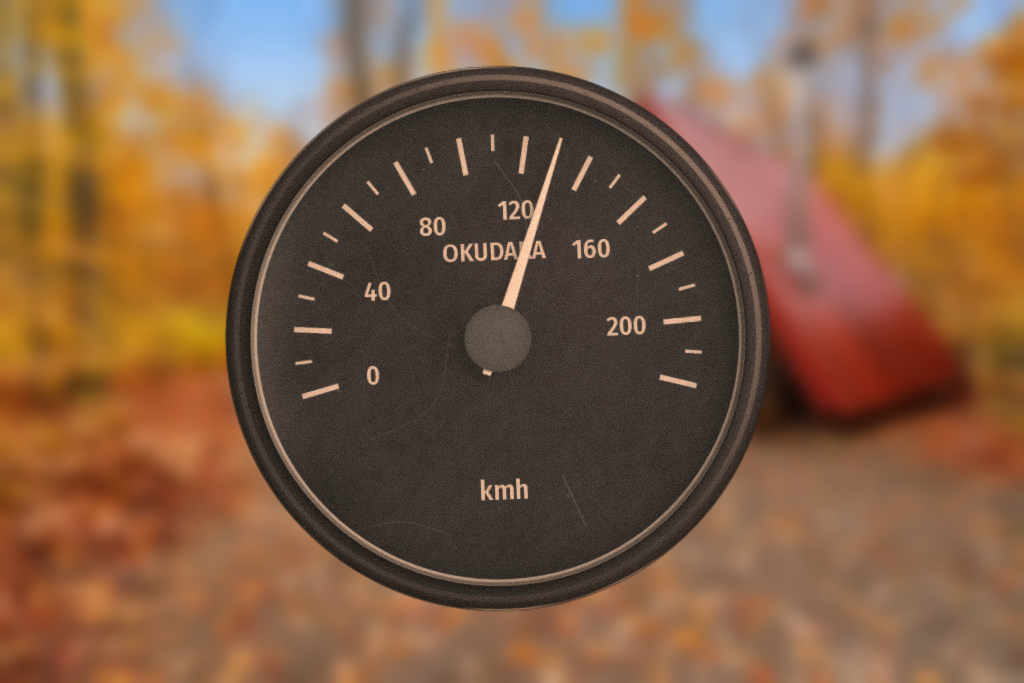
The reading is 130 km/h
